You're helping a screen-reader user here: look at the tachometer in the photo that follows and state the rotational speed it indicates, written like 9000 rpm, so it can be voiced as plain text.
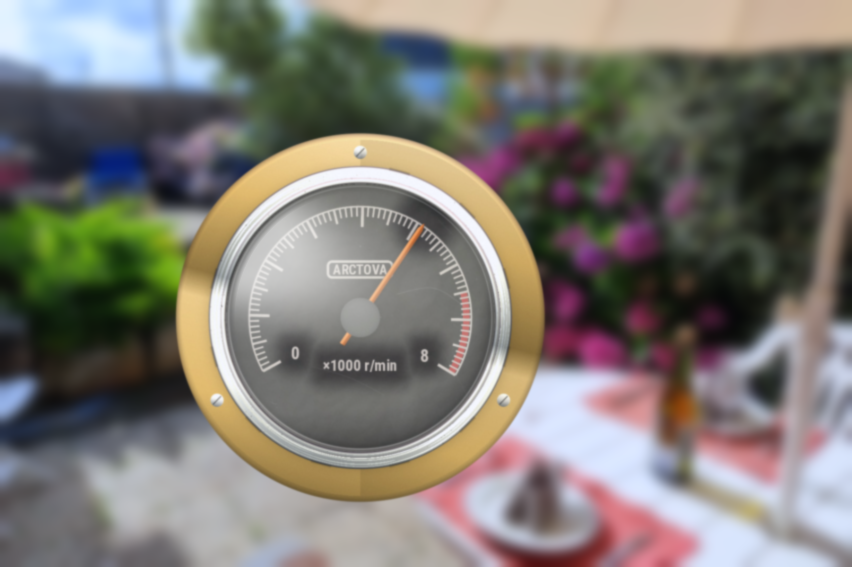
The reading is 5100 rpm
